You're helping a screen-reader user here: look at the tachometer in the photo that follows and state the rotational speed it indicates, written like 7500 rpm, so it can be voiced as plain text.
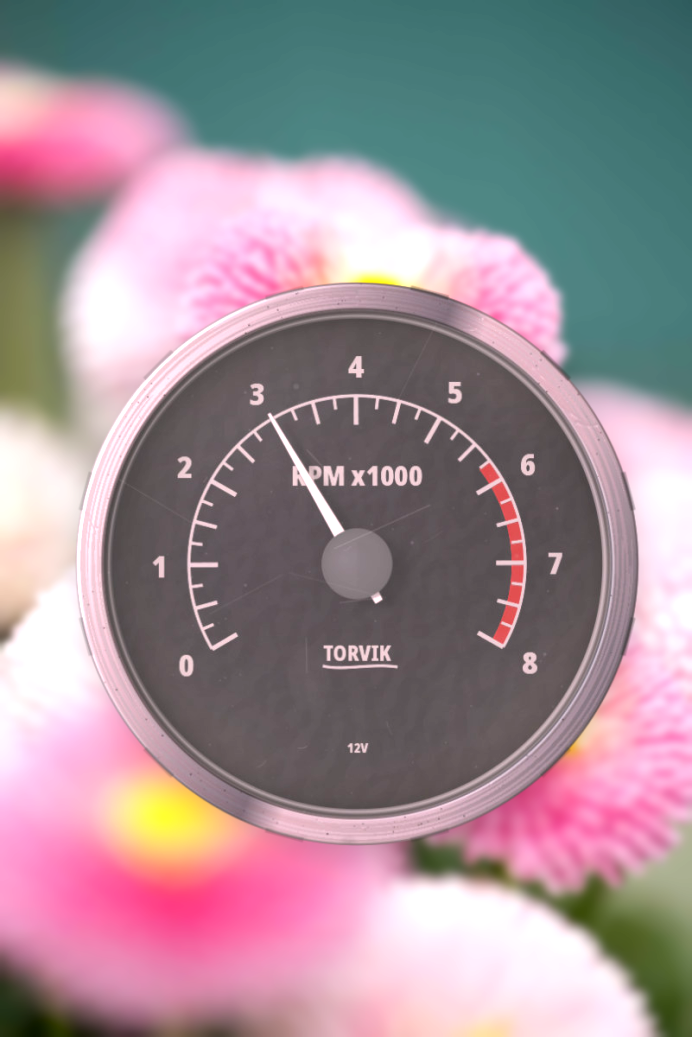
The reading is 3000 rpm
